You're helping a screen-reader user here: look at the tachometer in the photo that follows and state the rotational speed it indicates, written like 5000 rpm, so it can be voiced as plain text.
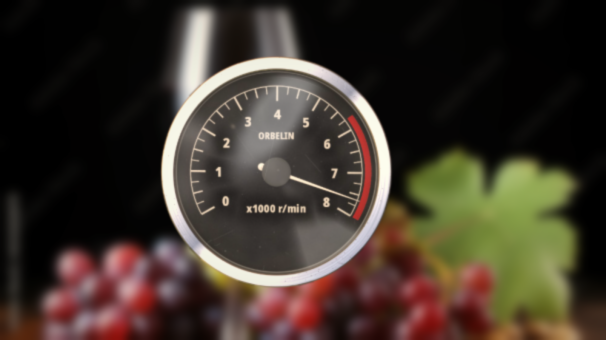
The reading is 7625 rpm
